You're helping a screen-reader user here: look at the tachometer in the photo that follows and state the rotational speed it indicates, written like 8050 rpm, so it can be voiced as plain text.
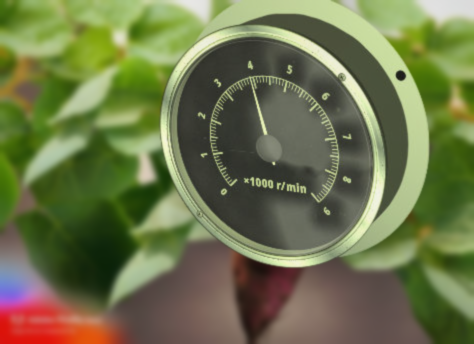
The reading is 4000 rpm
